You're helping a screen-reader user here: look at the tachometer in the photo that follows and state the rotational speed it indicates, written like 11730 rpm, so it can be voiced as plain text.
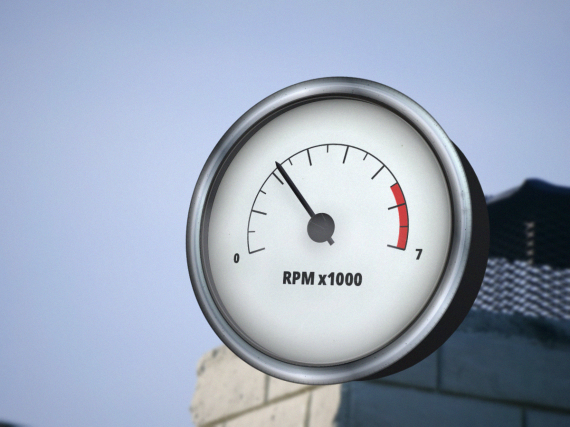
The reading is 2250 rpm
